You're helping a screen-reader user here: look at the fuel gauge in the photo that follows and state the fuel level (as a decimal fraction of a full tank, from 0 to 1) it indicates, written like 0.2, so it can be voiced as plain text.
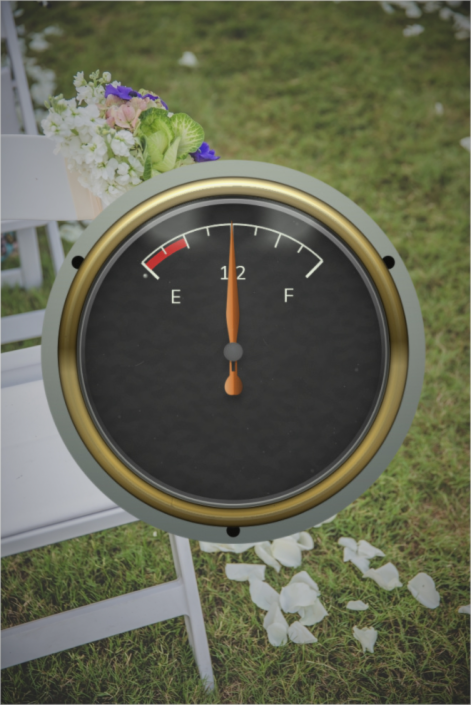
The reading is 0.5
